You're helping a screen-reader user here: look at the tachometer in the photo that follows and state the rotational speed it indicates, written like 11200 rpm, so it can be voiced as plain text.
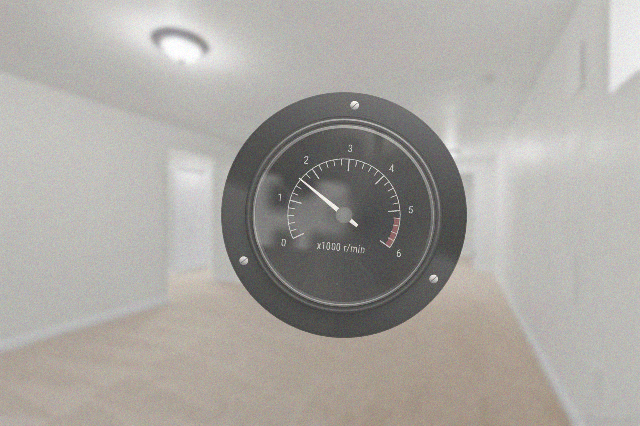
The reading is 1600 rpm
